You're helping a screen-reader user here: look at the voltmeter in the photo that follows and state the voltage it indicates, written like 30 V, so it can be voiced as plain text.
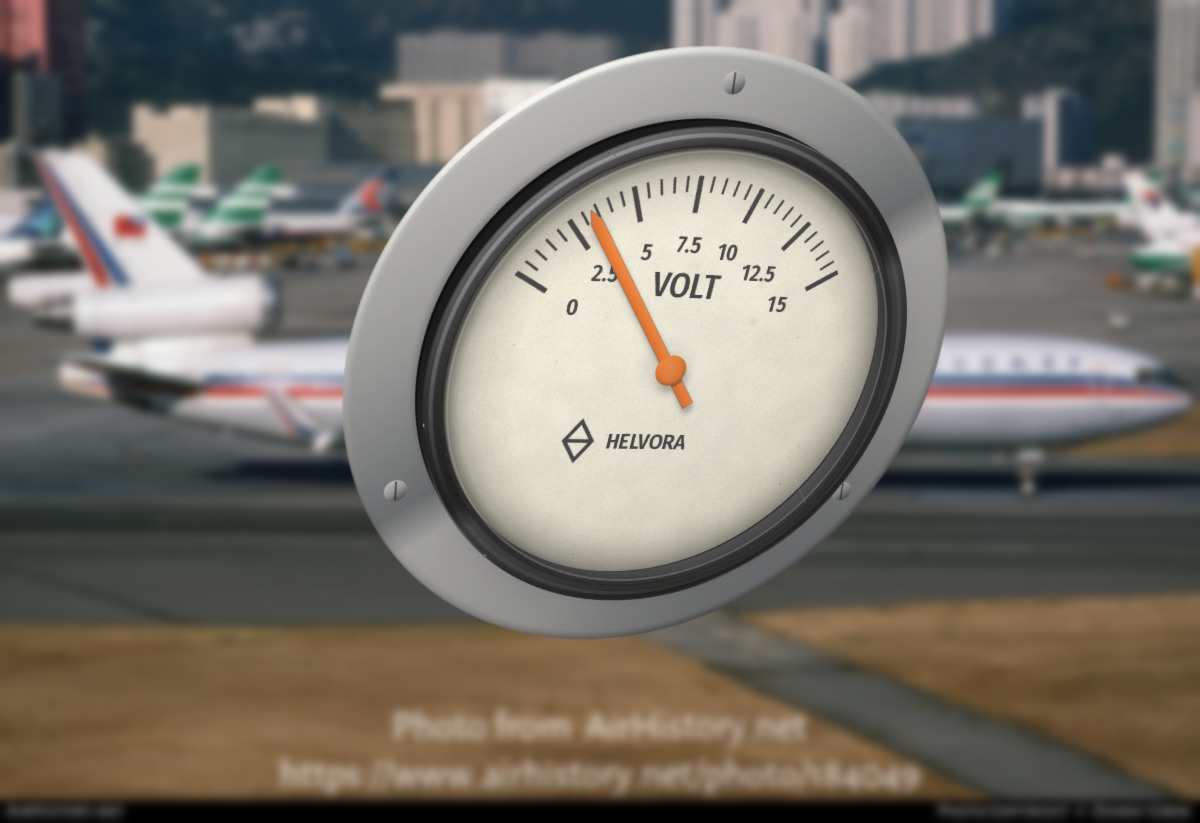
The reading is 3.25 V
